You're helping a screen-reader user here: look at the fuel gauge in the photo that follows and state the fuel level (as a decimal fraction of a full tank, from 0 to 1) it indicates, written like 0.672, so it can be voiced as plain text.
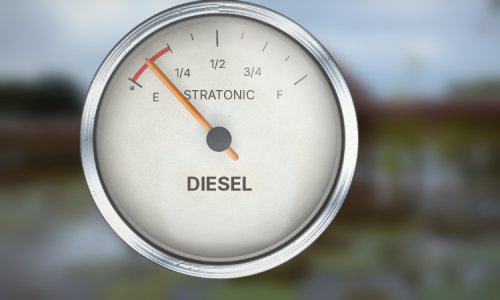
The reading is 0.125
